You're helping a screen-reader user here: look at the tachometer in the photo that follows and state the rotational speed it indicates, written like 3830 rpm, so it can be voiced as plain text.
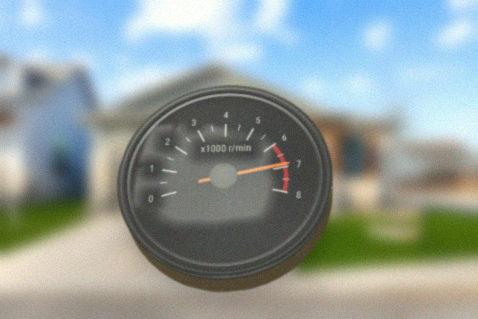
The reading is 7000 rpm
